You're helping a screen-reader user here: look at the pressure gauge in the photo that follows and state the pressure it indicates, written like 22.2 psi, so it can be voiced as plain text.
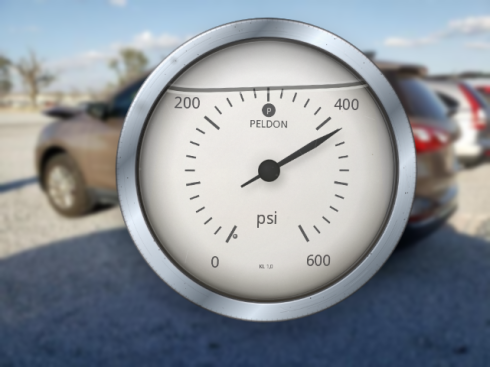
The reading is 420 psi
